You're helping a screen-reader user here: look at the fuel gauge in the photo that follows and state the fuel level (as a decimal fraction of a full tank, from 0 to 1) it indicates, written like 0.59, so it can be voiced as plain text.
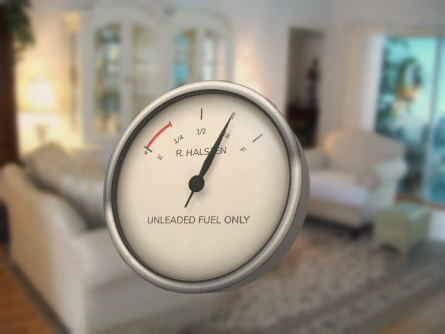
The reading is 0.75
